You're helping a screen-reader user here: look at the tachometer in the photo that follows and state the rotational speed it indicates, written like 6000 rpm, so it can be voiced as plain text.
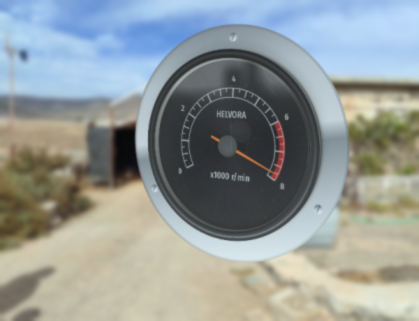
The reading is 7750 rpm
